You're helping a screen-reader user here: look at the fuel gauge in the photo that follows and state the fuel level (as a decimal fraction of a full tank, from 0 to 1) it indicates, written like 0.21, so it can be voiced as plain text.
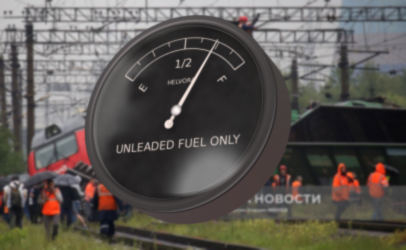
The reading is 0.75
